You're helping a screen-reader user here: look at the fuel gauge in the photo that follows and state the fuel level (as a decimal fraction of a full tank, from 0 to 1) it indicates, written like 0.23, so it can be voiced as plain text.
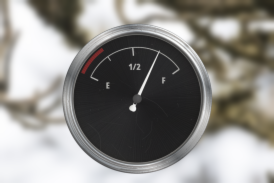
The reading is 0.75
